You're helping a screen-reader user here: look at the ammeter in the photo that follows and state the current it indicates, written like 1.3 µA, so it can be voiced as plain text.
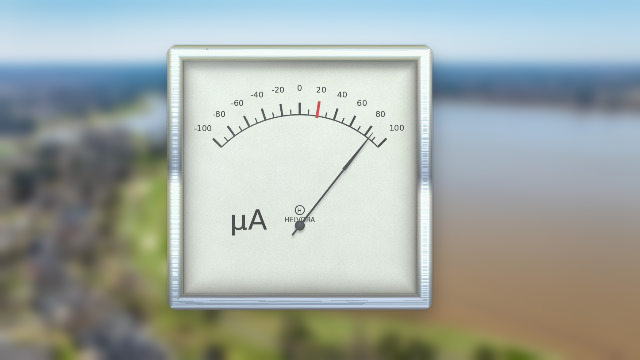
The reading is 85 µA
